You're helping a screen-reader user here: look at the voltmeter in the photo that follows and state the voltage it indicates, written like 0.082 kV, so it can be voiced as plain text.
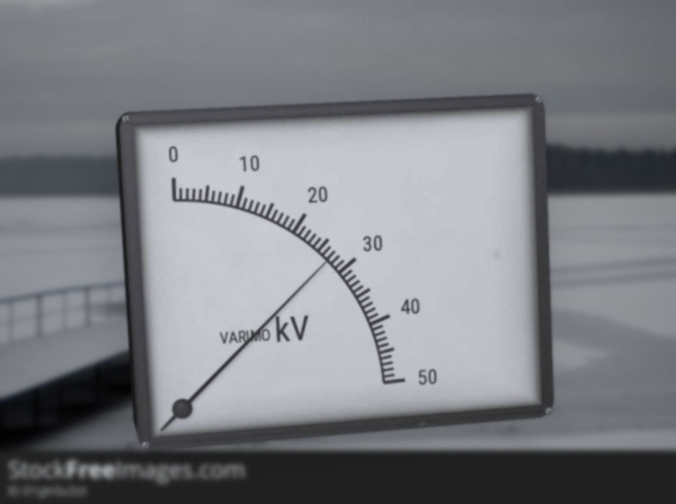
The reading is 27 kV
